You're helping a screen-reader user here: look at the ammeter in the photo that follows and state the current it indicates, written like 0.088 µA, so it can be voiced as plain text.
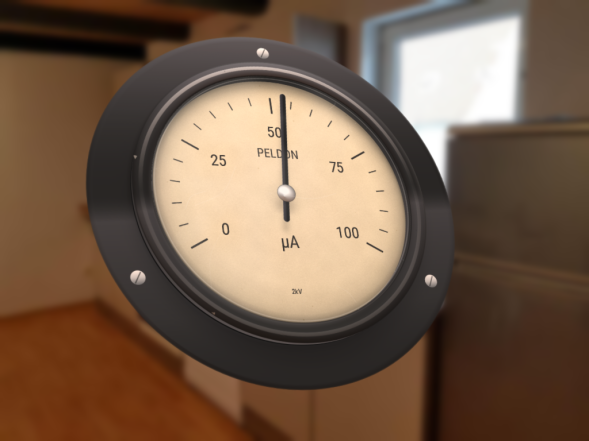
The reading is 52.5 µA
